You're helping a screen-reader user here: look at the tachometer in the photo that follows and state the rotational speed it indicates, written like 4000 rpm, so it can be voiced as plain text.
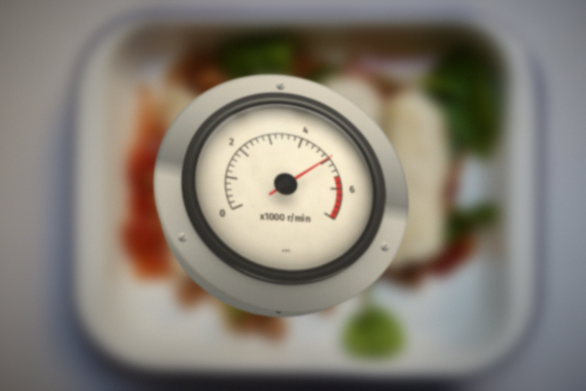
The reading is 5000 rpm
